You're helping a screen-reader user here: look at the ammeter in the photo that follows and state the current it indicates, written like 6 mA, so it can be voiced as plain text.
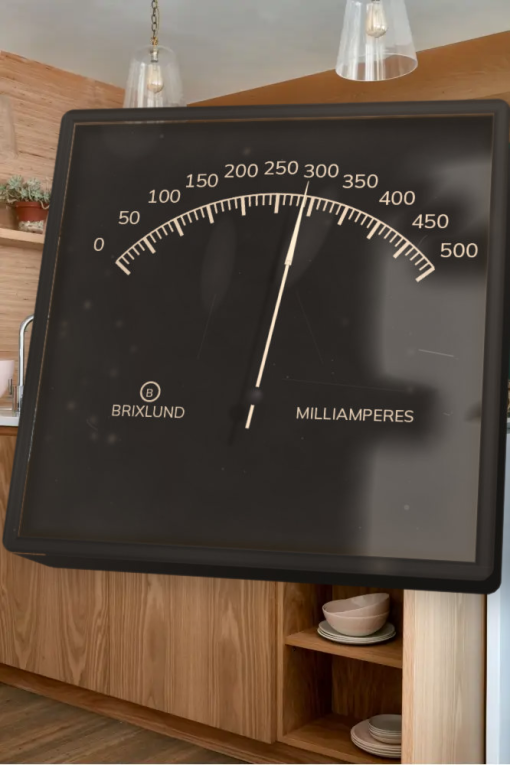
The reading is 290 mA
